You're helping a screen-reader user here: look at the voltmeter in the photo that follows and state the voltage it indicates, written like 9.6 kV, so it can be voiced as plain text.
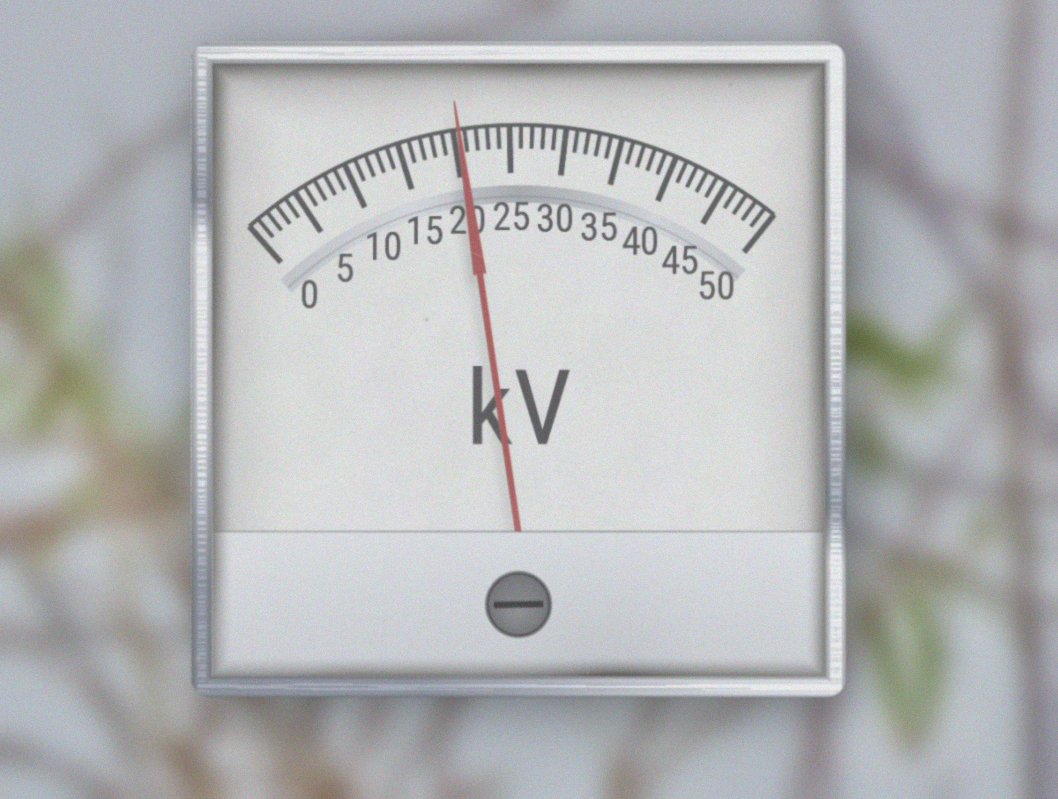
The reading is 20.5 kV
